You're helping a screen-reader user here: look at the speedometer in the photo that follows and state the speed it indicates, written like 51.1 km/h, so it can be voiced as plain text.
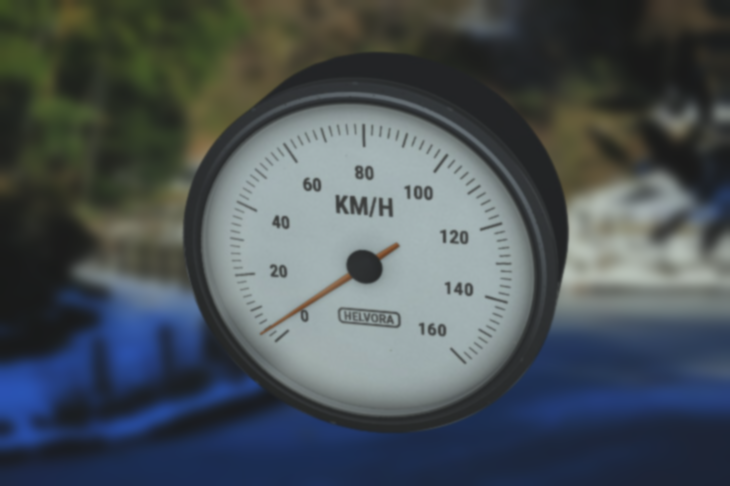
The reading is 4 km/h
